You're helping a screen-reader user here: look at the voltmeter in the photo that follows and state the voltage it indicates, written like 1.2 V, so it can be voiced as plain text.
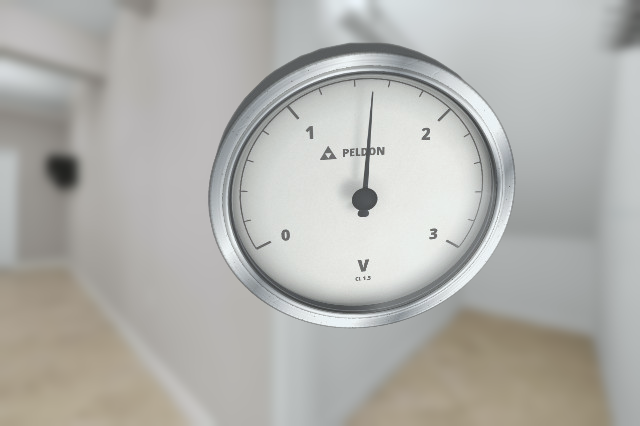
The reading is 1.5 V
